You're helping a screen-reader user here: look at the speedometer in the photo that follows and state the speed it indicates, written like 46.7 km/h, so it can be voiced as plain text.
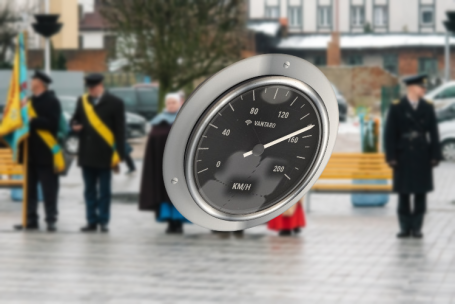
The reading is 150 km/h
